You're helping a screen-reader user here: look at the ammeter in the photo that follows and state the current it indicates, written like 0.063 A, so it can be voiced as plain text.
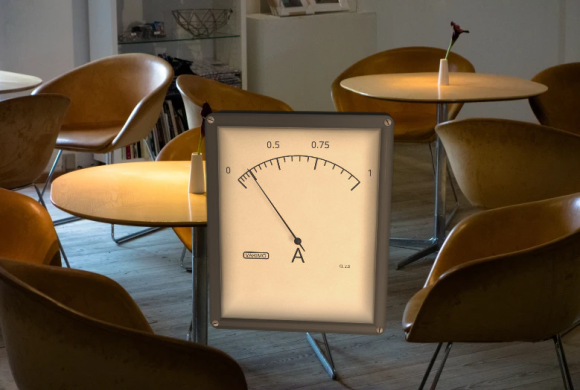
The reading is 0.25 A
